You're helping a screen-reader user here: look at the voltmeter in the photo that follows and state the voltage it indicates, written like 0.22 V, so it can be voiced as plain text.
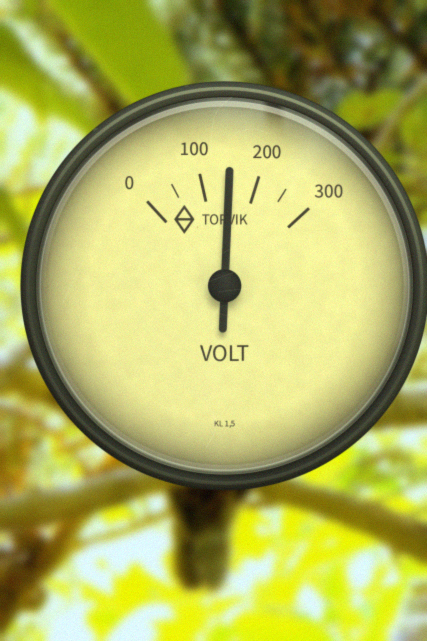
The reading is 150 V
